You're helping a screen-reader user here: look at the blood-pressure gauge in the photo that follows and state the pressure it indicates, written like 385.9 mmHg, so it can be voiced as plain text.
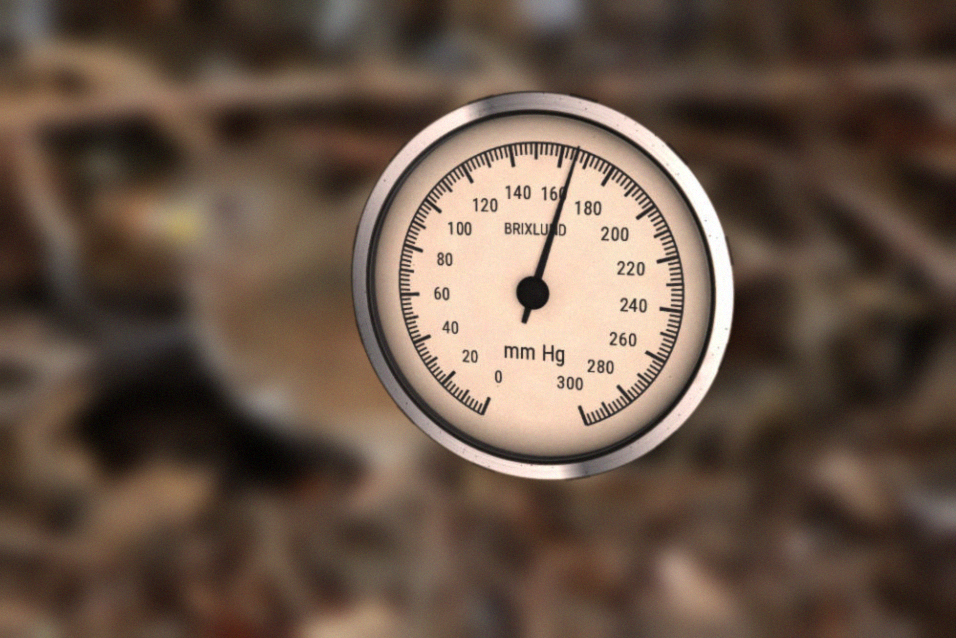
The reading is 166 mmHg
